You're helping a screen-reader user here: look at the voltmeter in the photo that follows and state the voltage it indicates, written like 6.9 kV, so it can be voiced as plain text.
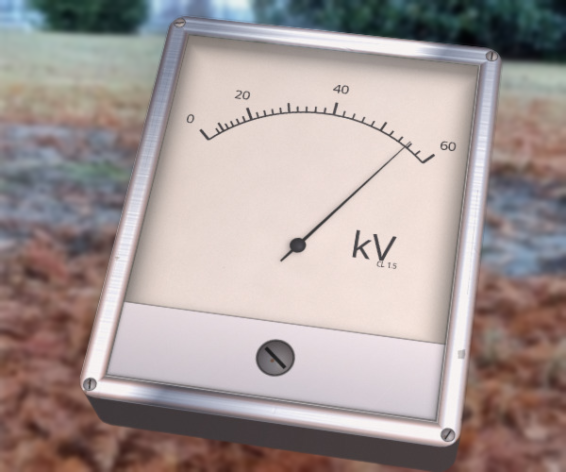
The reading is 56 kV
